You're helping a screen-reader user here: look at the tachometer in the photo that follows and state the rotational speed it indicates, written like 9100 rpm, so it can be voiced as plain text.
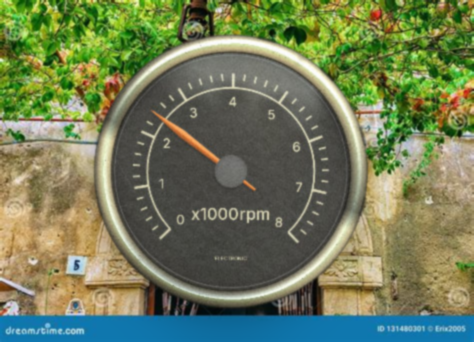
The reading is 2400 rpm
